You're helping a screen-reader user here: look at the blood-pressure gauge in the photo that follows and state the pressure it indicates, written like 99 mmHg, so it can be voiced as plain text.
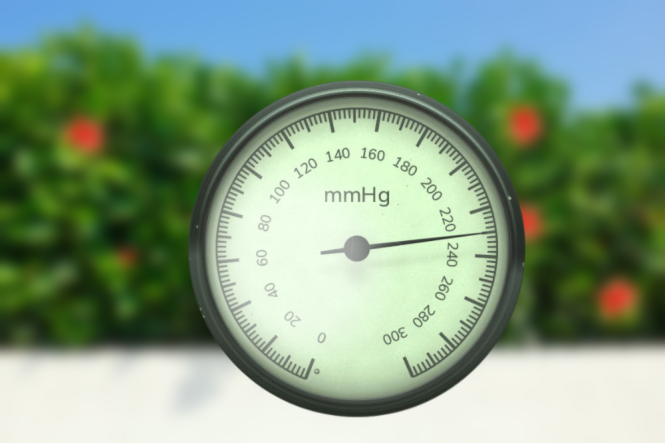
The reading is 230 mmHg
